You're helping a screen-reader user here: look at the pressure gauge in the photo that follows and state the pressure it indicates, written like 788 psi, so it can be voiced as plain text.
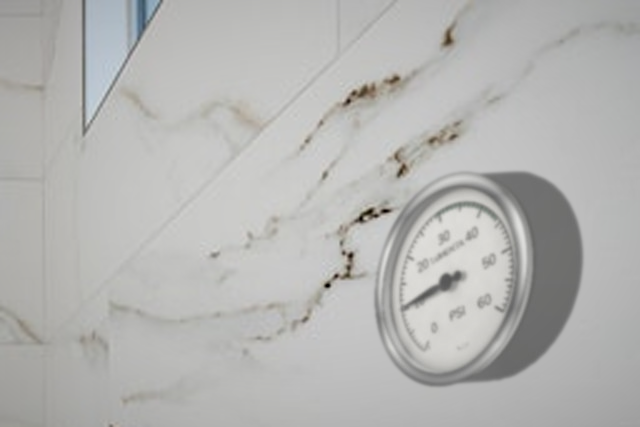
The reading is 10 psi
